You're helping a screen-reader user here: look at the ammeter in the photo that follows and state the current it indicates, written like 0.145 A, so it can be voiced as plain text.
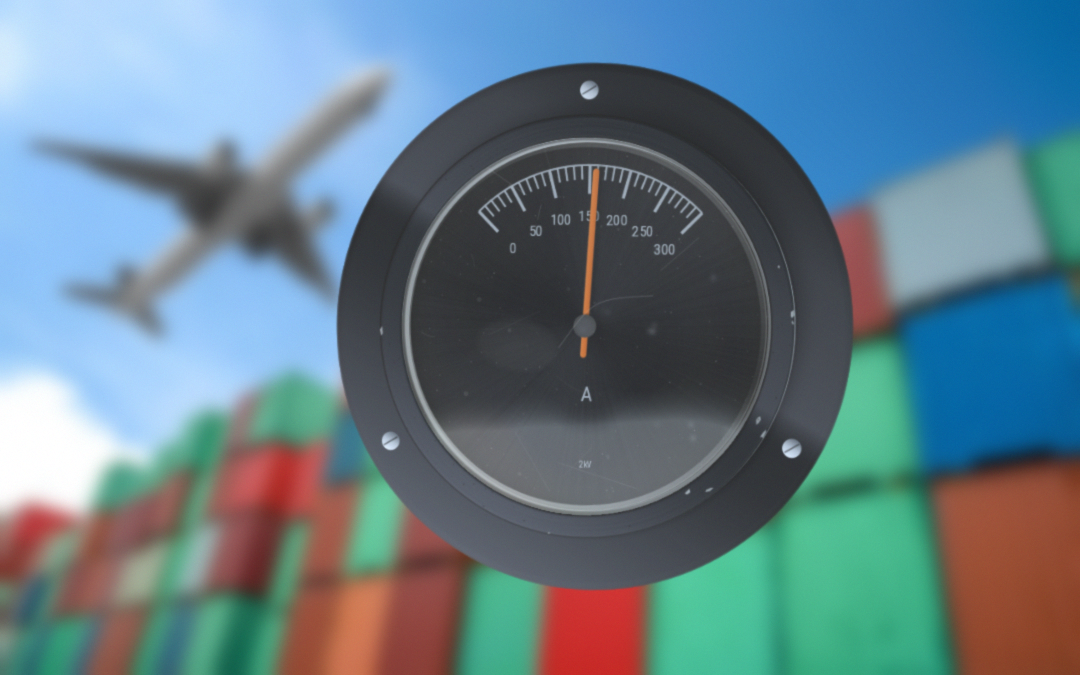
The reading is 160 A
